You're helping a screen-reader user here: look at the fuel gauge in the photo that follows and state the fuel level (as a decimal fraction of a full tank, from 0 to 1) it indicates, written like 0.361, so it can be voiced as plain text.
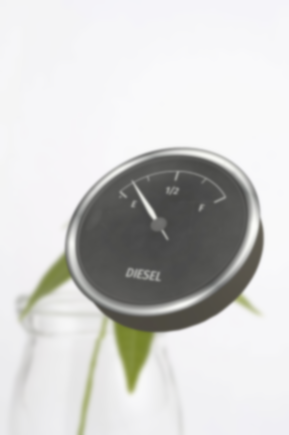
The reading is 0.125
